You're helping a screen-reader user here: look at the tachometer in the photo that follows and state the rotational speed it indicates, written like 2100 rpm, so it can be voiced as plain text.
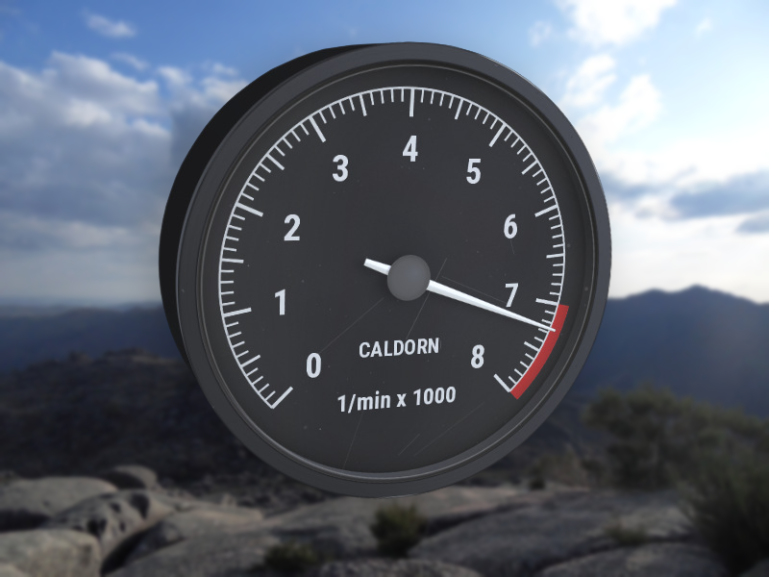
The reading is 7250 rpm
